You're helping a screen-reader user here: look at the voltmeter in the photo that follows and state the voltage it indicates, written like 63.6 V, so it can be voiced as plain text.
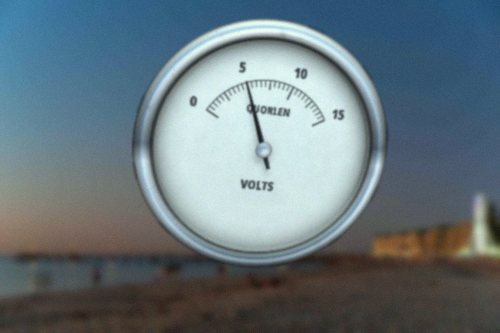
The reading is 5 V
